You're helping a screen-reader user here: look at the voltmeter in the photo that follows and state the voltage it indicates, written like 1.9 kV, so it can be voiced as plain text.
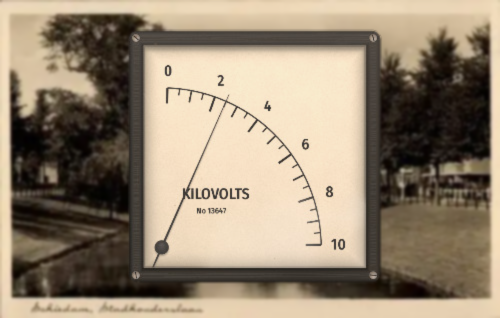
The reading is 2.5 kV
